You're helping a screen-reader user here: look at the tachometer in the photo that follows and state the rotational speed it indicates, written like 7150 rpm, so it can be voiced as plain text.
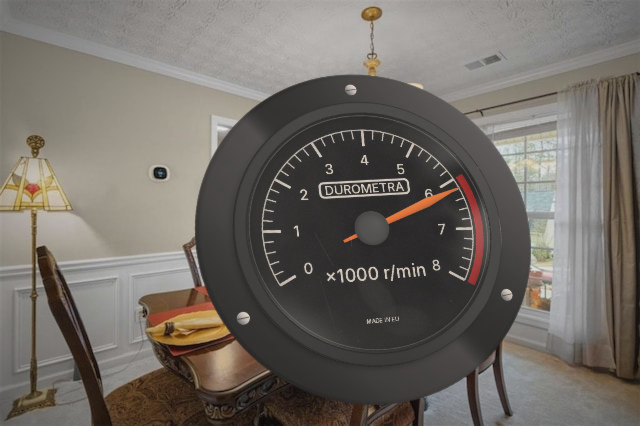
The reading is 6200 rpm
